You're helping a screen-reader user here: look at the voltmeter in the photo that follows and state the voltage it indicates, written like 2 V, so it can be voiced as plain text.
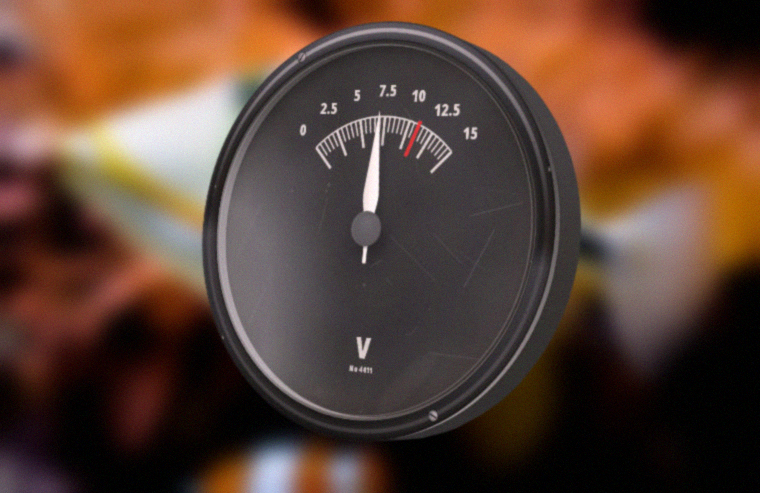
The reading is 7.5 V
